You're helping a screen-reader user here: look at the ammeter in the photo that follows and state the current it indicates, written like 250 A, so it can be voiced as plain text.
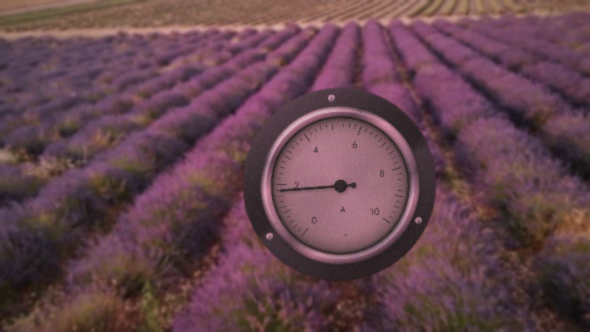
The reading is 1.8 A
